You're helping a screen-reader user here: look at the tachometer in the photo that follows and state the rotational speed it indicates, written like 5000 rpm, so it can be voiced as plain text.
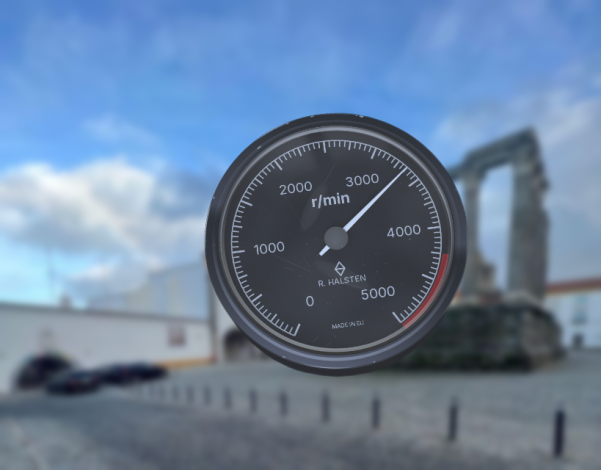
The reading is 3350 rpm
